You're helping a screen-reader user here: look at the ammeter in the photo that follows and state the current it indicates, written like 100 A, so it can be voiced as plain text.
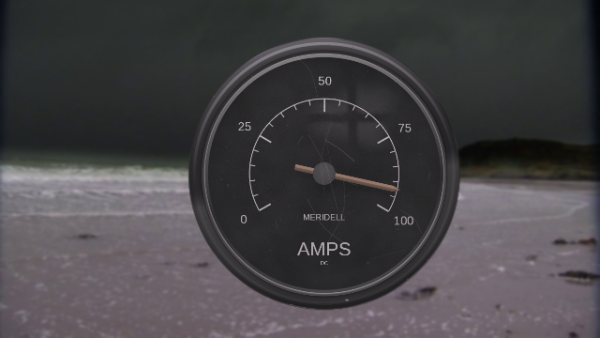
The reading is 92.5 A
